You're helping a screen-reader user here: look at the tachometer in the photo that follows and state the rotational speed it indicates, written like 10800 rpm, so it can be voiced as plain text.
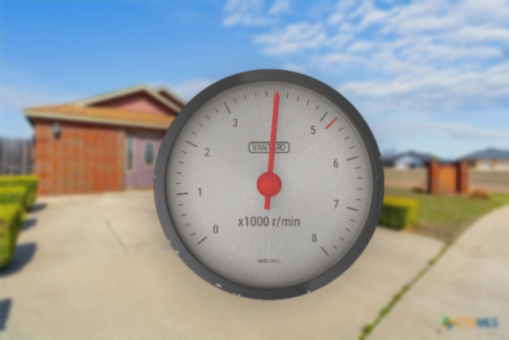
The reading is 4000 rpm
